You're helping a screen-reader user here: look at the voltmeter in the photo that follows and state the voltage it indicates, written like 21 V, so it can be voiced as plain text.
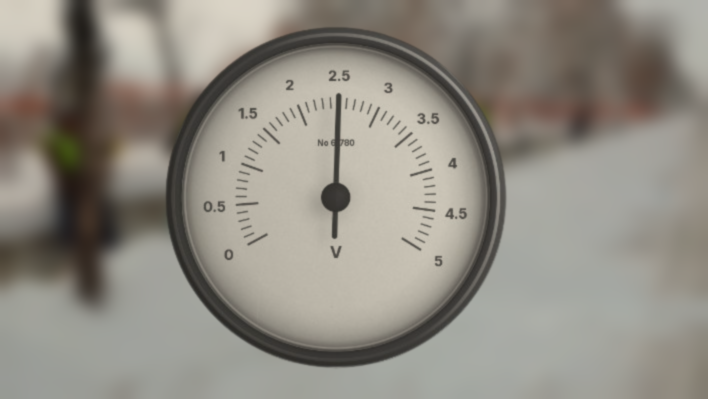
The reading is 2.5 V
